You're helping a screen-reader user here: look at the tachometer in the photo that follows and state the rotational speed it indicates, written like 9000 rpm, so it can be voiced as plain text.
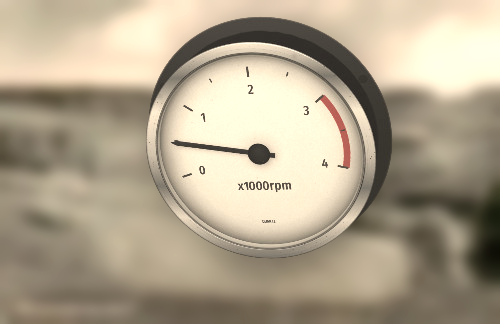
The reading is 500 rpm
